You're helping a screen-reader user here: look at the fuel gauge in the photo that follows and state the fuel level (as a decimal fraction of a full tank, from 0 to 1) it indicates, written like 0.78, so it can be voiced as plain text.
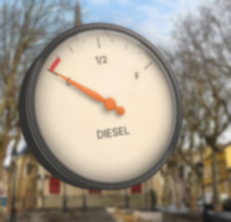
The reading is 0
